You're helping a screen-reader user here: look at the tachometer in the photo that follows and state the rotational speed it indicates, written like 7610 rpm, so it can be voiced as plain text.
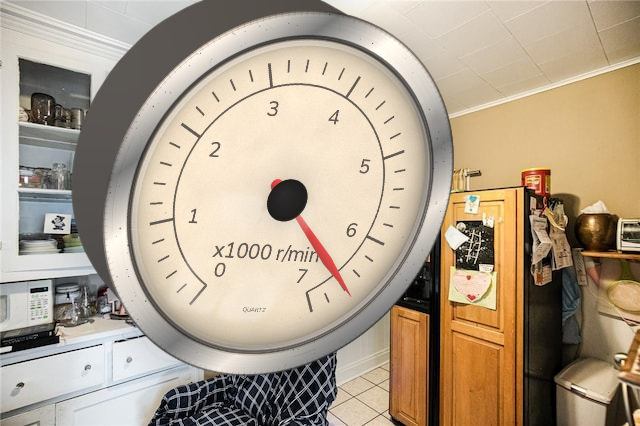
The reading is 6600 rpm
